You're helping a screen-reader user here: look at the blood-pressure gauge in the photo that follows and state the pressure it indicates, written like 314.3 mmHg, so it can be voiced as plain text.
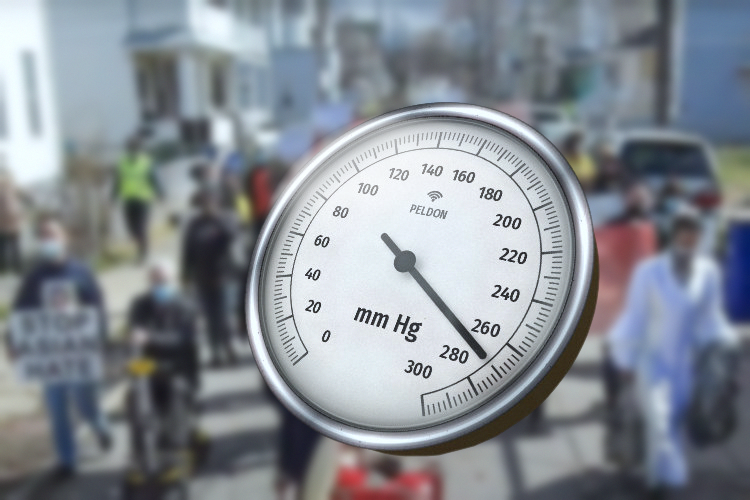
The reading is 270 mmHg
